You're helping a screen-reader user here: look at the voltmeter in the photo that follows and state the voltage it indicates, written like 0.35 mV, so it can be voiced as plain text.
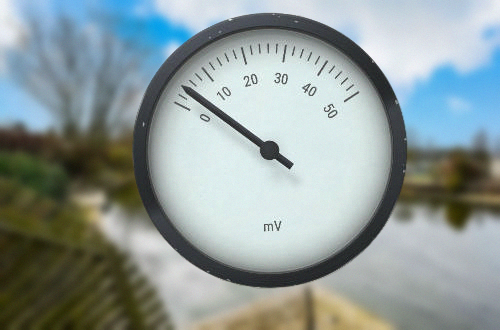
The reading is 4 mV
